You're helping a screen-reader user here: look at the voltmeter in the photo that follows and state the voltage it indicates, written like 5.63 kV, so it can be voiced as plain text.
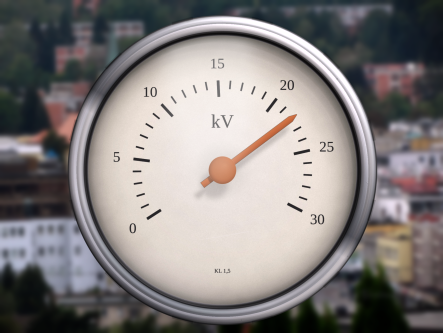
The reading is 22 kV
